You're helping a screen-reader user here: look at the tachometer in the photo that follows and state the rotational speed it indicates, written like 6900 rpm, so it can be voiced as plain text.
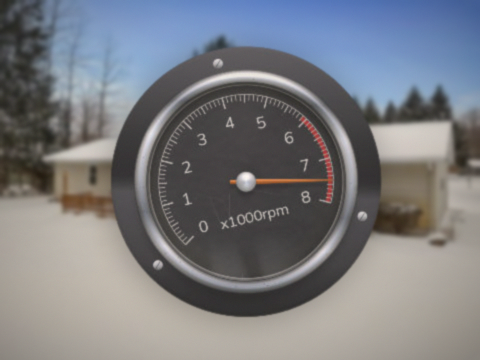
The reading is 7500 rpm
